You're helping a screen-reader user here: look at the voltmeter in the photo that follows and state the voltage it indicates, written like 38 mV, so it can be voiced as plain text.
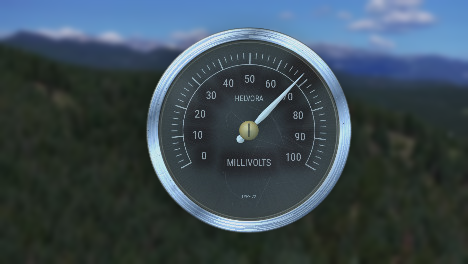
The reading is 68 mV
